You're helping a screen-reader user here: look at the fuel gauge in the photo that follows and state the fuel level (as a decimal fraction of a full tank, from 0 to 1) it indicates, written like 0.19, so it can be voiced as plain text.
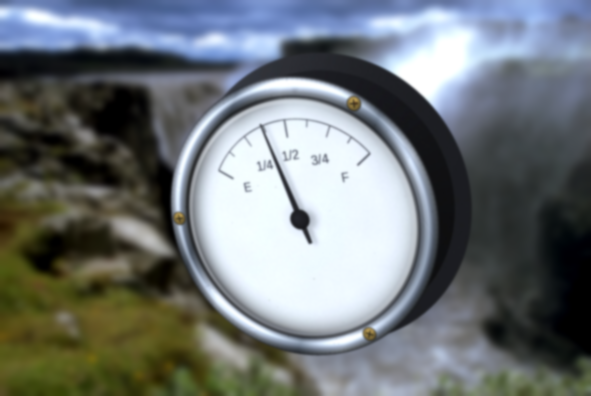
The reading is 0.375
